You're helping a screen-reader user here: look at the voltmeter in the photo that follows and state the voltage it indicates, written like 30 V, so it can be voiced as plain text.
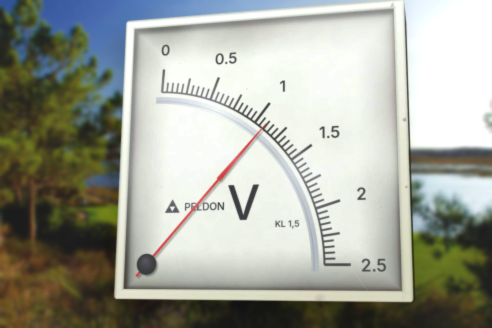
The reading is 1.1 V
